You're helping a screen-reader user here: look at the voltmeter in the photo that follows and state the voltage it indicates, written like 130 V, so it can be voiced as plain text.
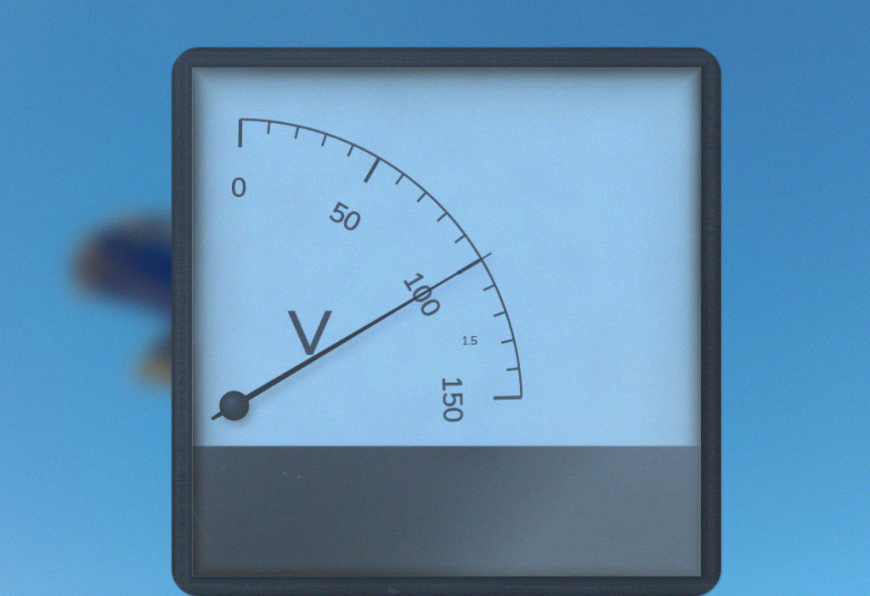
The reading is 100 V
